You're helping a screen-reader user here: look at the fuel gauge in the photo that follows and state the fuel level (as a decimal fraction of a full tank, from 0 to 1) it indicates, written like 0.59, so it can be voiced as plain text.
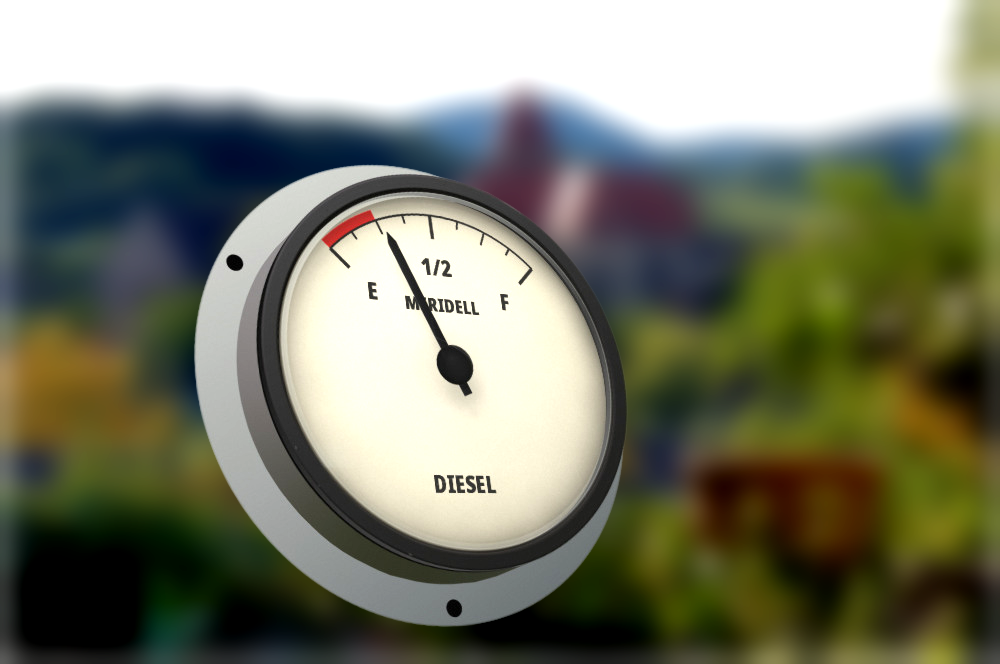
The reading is 0.25
